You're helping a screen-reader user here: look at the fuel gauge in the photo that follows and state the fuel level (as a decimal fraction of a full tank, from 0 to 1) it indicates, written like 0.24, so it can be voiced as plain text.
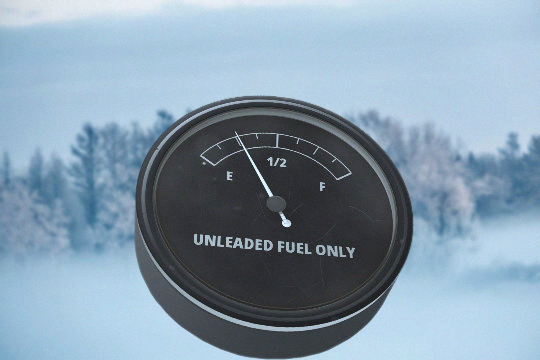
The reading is 0.25
